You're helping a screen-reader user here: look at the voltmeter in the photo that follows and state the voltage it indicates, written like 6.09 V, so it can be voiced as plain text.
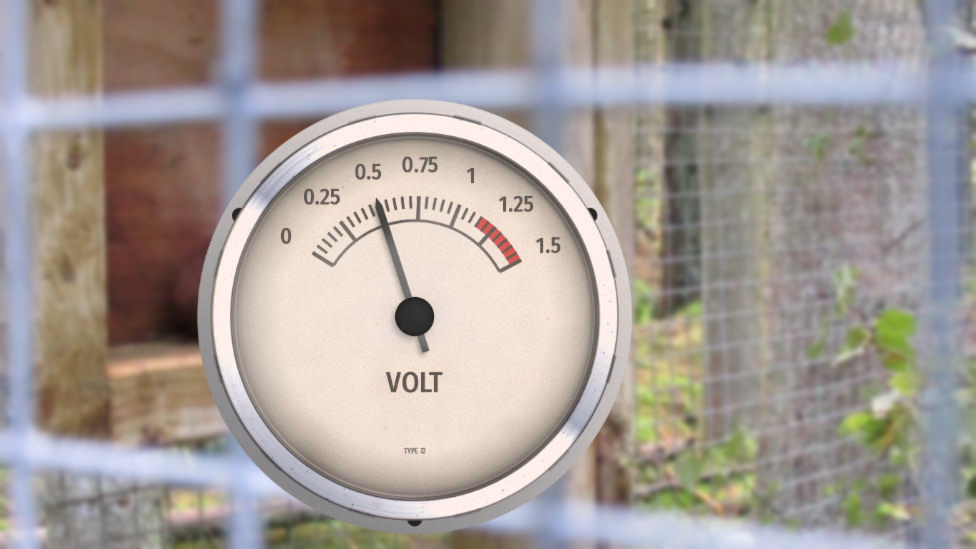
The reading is 0.5 V
